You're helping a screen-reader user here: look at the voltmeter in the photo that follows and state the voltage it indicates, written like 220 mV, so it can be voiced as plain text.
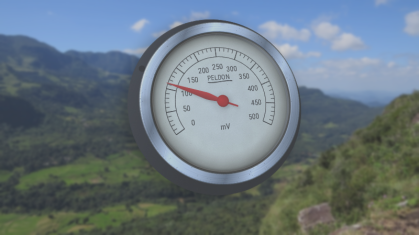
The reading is 110 mV
